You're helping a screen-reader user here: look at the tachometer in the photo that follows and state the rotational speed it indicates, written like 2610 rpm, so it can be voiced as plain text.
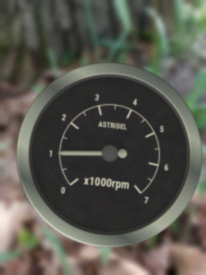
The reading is 1000 rpm
